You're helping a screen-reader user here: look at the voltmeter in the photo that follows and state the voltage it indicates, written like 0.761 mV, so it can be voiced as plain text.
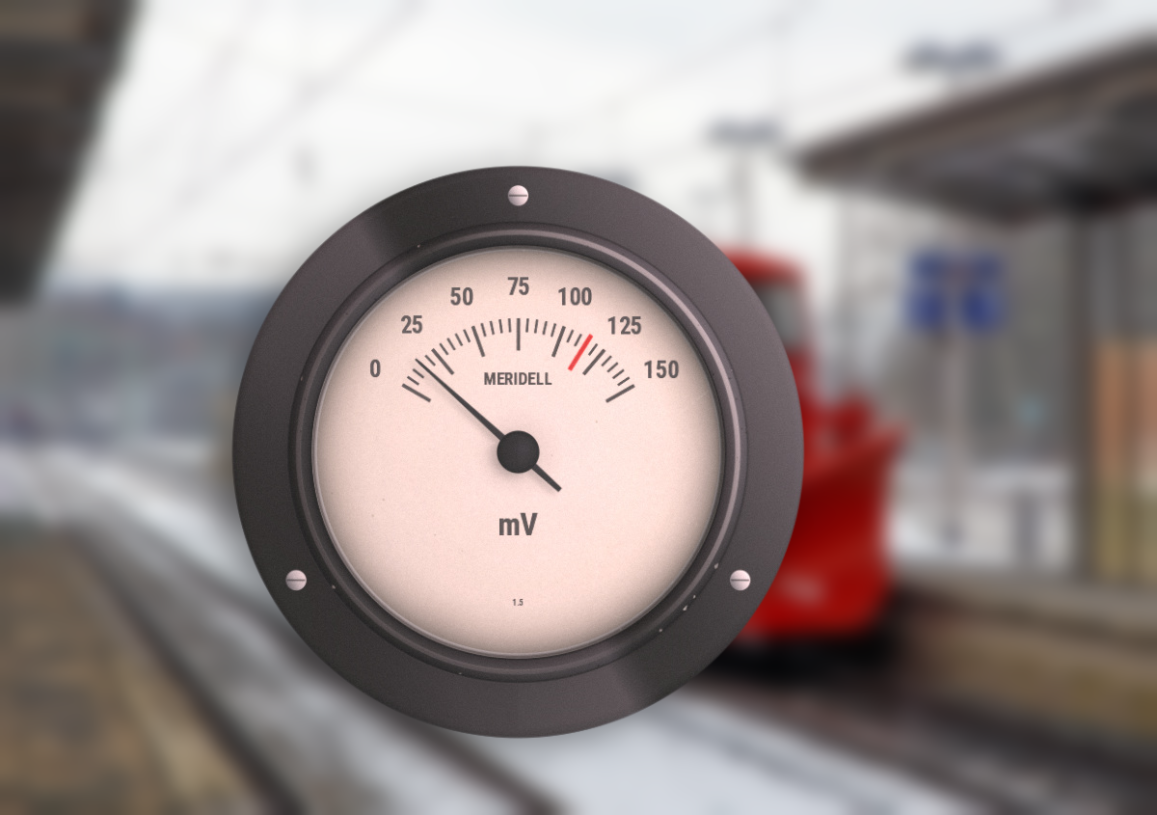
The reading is 15 mV
